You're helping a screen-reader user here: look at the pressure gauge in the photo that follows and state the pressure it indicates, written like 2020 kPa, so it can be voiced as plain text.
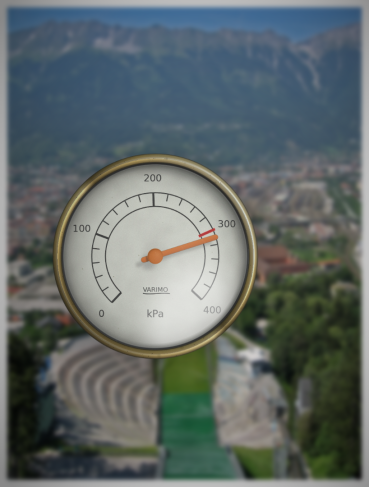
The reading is 310 kPa
